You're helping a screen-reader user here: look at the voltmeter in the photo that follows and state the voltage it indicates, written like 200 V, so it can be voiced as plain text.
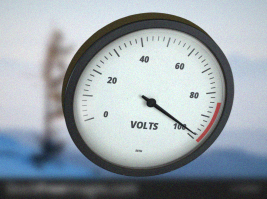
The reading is 98 V
